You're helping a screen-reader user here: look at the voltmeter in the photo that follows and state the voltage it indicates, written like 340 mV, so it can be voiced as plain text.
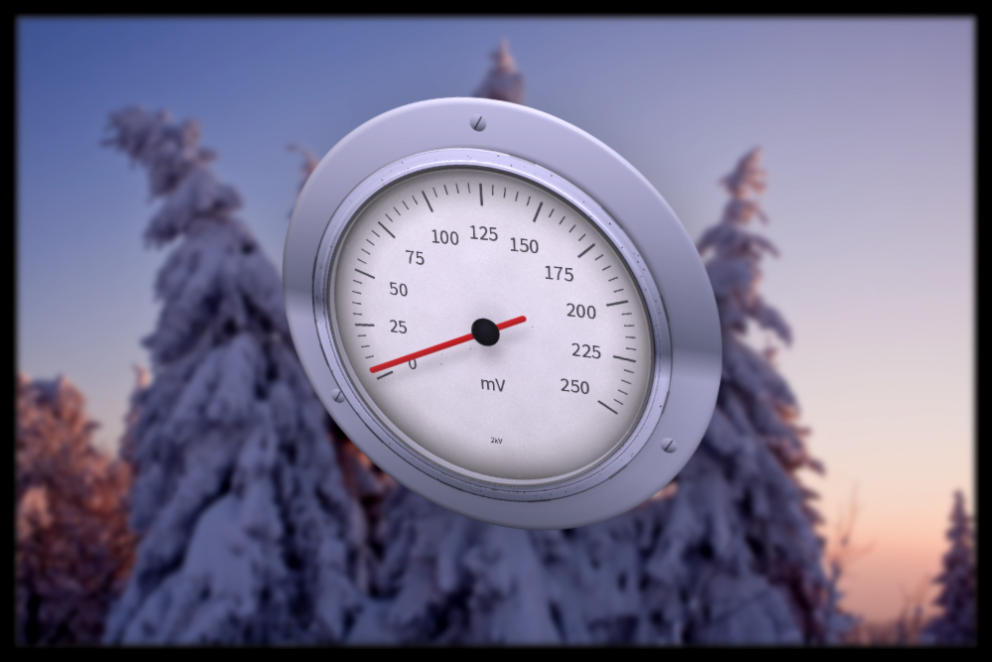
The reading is 5 mV
